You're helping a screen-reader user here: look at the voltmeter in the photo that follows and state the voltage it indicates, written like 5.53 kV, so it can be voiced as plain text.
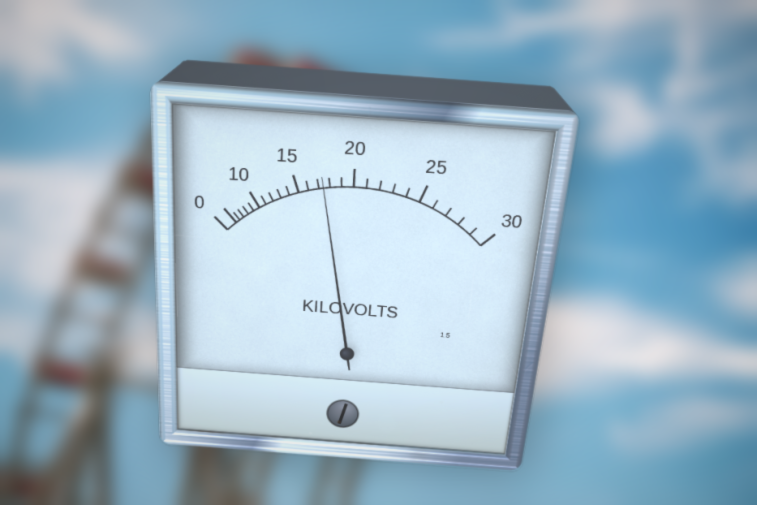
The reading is 17.5 kV
